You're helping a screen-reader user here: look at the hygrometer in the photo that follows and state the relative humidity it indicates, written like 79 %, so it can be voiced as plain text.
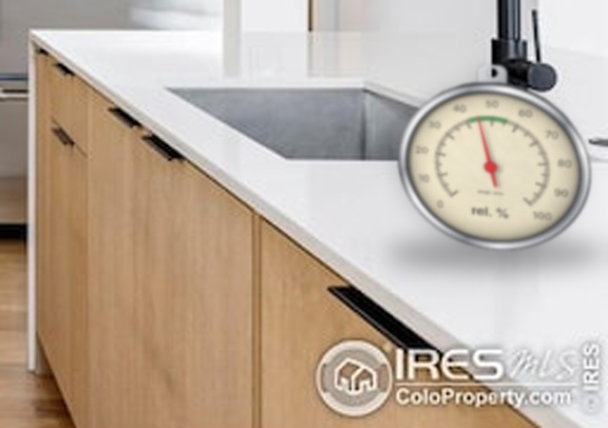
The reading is 45 %
